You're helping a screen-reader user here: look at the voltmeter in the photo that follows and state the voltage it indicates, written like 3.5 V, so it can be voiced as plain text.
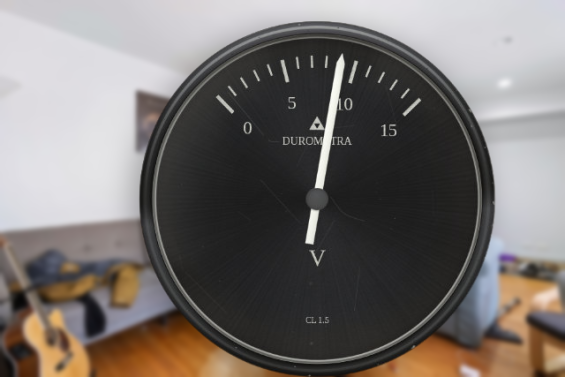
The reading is 9 V
